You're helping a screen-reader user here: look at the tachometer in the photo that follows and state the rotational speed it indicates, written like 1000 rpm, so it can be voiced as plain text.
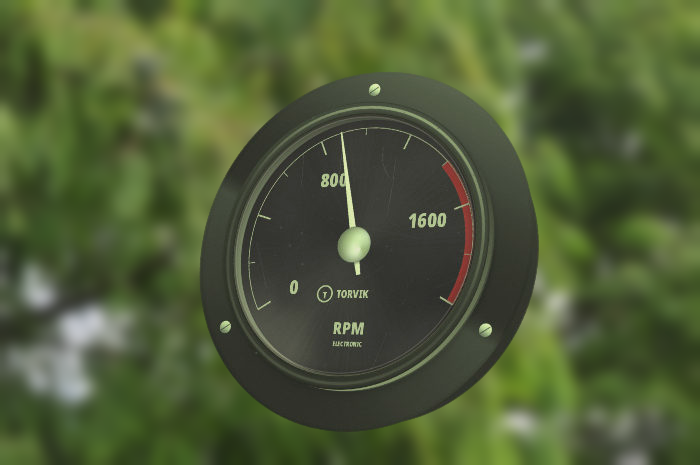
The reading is 900 rpm
